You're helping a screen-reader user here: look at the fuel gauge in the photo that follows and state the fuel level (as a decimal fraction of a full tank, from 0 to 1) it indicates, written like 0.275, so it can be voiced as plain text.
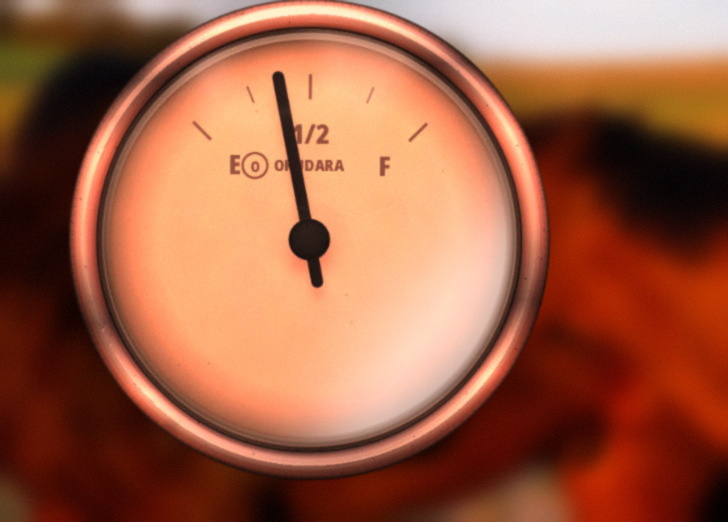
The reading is 0.375
